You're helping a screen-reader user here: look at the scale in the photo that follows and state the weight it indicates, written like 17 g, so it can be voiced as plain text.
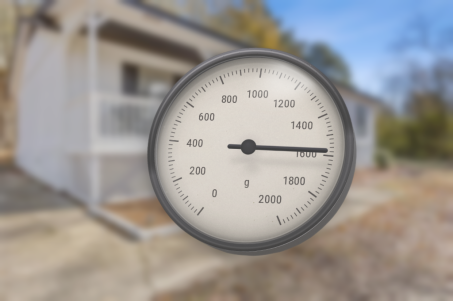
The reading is 1580 g
